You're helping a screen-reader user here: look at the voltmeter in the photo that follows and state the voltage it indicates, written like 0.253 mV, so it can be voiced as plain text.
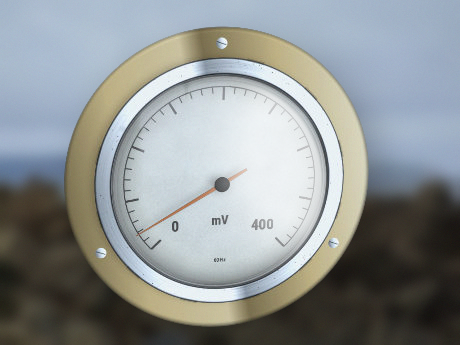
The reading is 20 mV
